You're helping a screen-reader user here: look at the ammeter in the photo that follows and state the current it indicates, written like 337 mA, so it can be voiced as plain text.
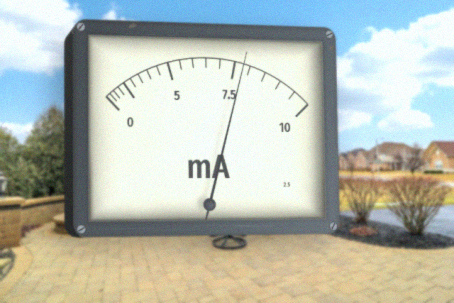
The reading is 7.75 mA
